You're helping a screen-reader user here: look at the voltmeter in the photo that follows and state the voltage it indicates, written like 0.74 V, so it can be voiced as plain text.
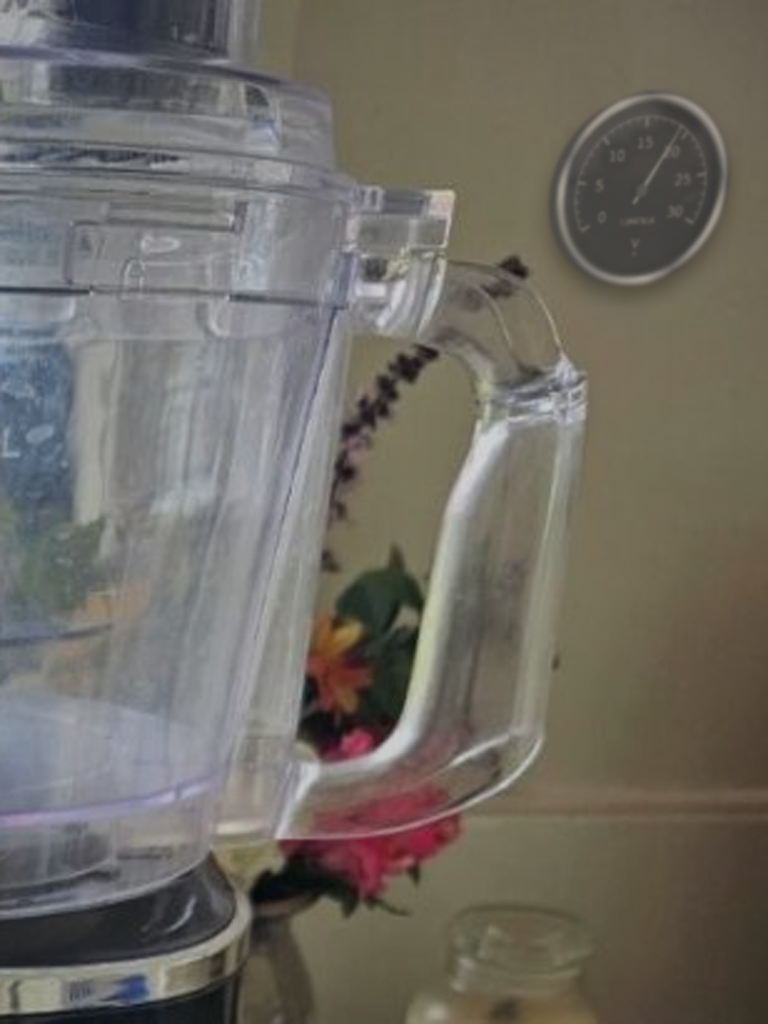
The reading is 19 V
